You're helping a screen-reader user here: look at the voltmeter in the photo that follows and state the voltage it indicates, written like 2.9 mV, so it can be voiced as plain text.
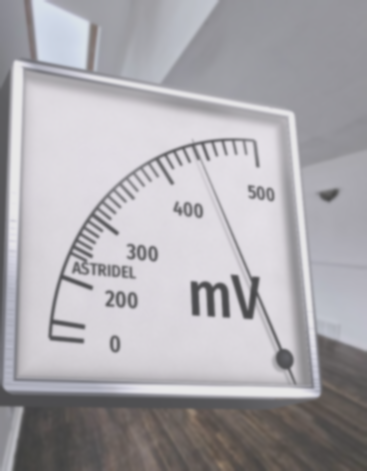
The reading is 440 mV
